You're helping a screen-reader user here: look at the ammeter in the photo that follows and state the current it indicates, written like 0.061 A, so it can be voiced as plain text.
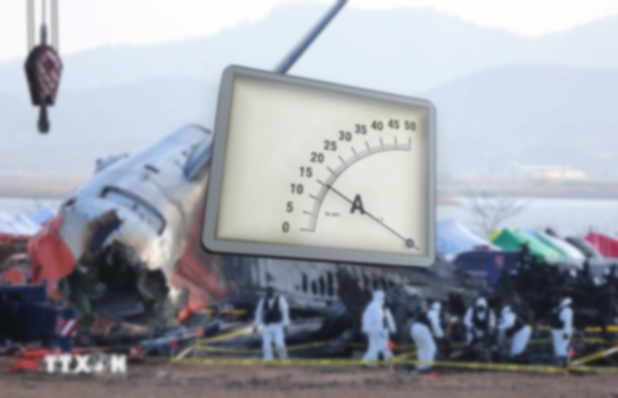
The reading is 15 A
